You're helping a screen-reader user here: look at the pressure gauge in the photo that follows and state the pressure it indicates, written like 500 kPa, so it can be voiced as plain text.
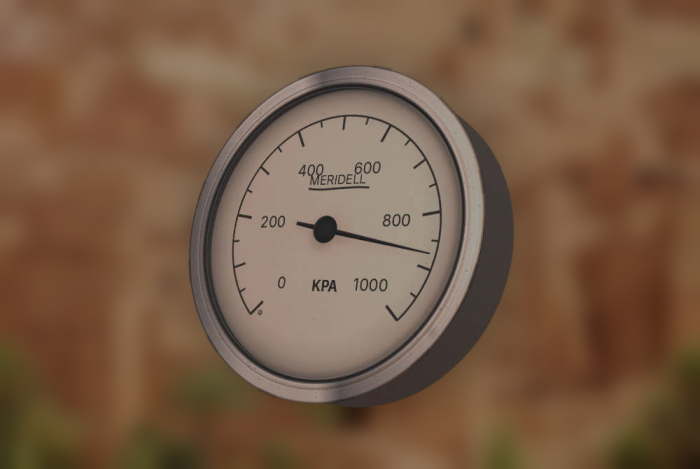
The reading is 875 kPa
